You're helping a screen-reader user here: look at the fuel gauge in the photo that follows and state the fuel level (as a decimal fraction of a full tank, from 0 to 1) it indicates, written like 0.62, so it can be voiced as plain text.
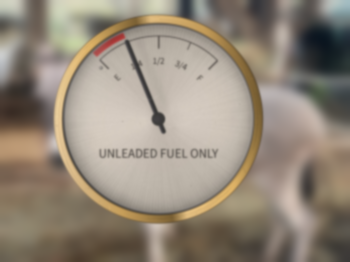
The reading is 0.25
